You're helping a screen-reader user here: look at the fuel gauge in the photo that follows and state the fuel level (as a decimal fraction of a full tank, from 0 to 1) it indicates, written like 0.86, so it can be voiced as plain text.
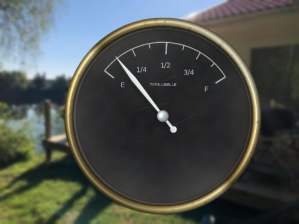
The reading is 0.125
